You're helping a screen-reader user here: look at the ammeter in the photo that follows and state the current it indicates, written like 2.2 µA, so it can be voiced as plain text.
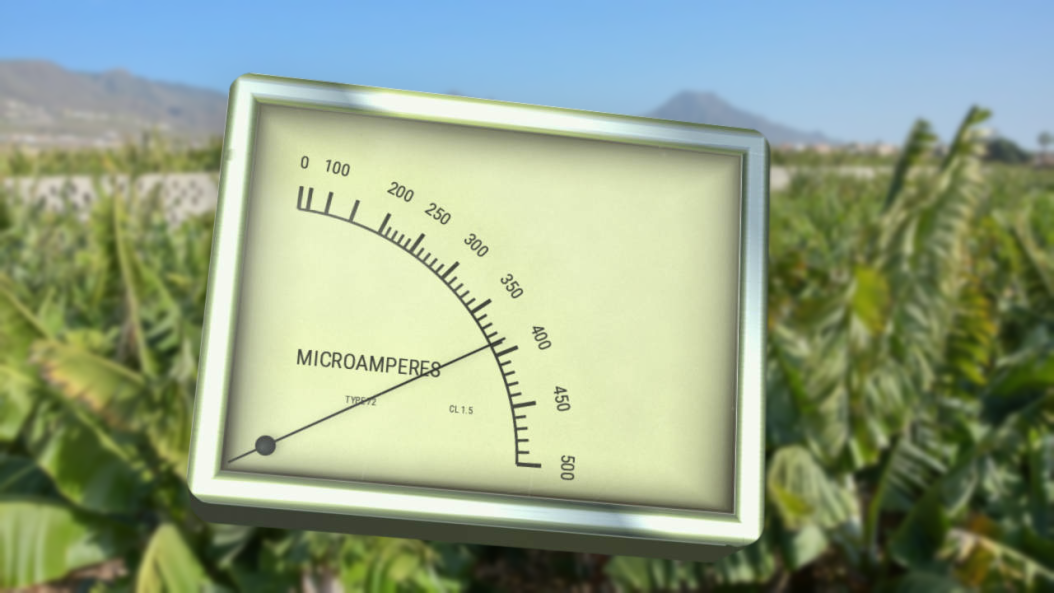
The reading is 390 µA
